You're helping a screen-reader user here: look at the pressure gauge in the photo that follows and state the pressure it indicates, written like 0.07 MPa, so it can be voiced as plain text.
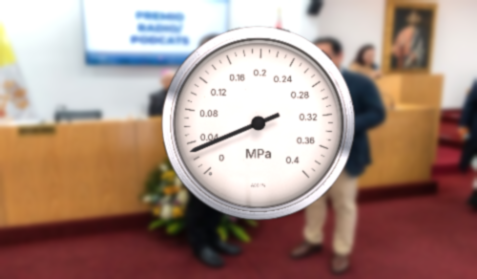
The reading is 0.03 MPa
